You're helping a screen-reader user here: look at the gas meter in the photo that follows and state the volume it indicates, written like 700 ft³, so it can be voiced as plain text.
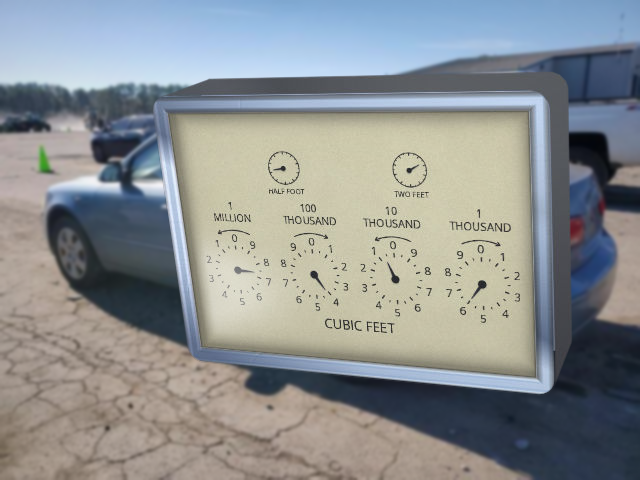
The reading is 740600 ft³
